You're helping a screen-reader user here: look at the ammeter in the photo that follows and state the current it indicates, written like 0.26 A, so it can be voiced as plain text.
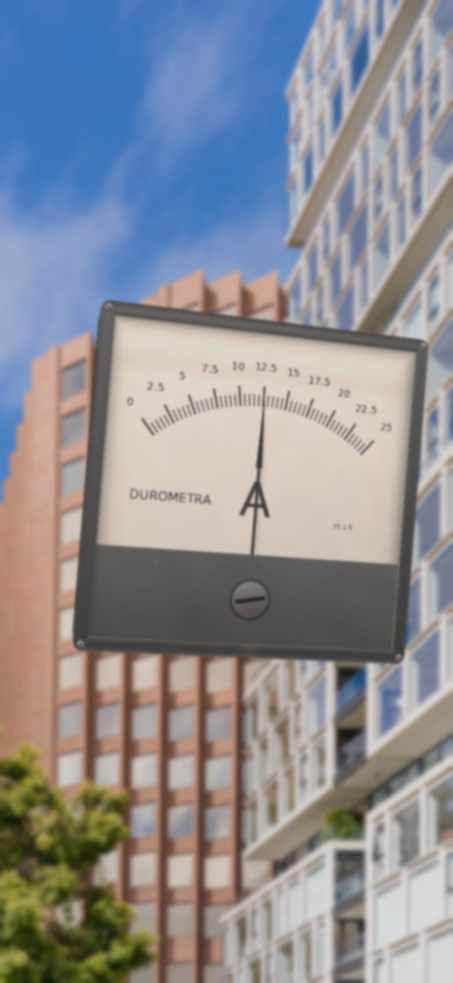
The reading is 12.5 A
